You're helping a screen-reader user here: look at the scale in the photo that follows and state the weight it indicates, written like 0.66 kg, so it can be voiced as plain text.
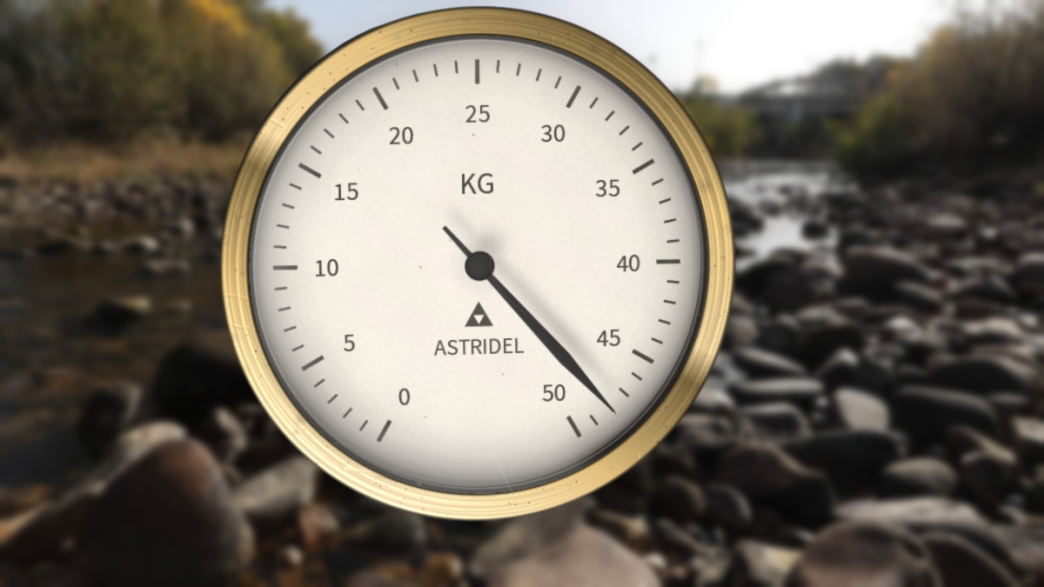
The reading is 48 kg
